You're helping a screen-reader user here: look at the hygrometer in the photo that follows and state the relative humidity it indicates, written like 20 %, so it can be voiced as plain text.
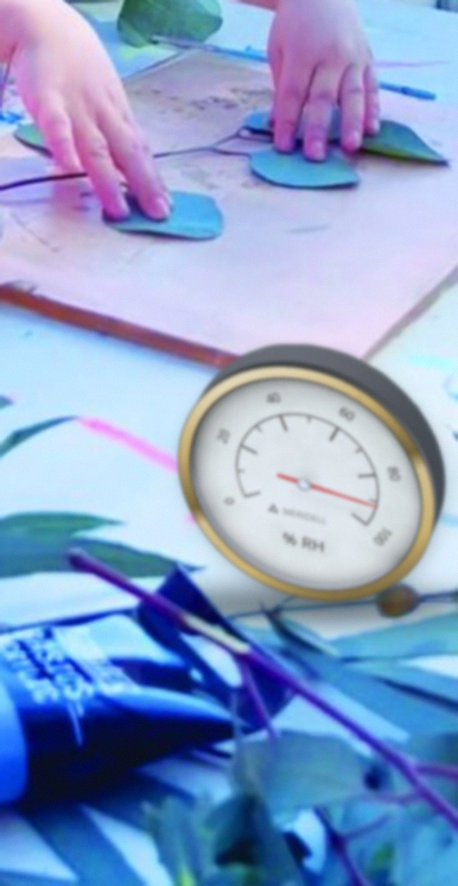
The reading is 90 %
